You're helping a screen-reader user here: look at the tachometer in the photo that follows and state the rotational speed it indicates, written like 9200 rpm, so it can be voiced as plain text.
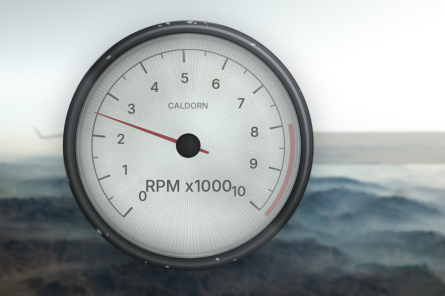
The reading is 2500 rpm
